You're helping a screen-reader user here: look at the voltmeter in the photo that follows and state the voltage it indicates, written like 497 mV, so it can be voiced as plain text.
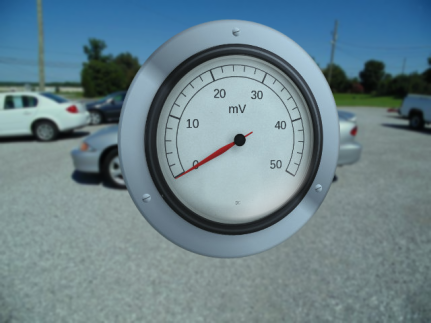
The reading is 0 mV
